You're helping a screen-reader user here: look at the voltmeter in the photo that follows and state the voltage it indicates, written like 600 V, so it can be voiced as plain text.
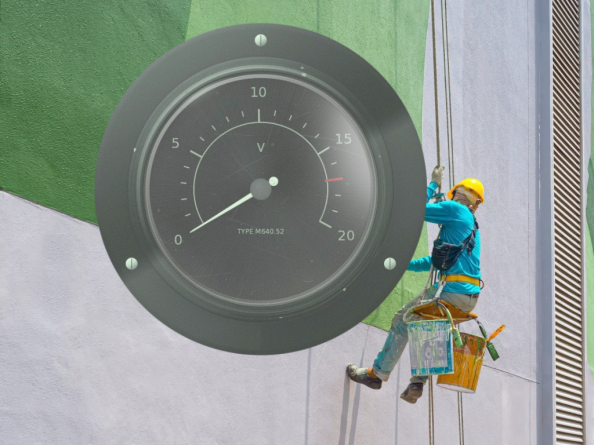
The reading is 0 V
